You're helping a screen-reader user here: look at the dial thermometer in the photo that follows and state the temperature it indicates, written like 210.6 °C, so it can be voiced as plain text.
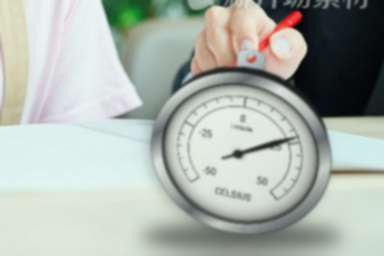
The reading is 22.5 °C
